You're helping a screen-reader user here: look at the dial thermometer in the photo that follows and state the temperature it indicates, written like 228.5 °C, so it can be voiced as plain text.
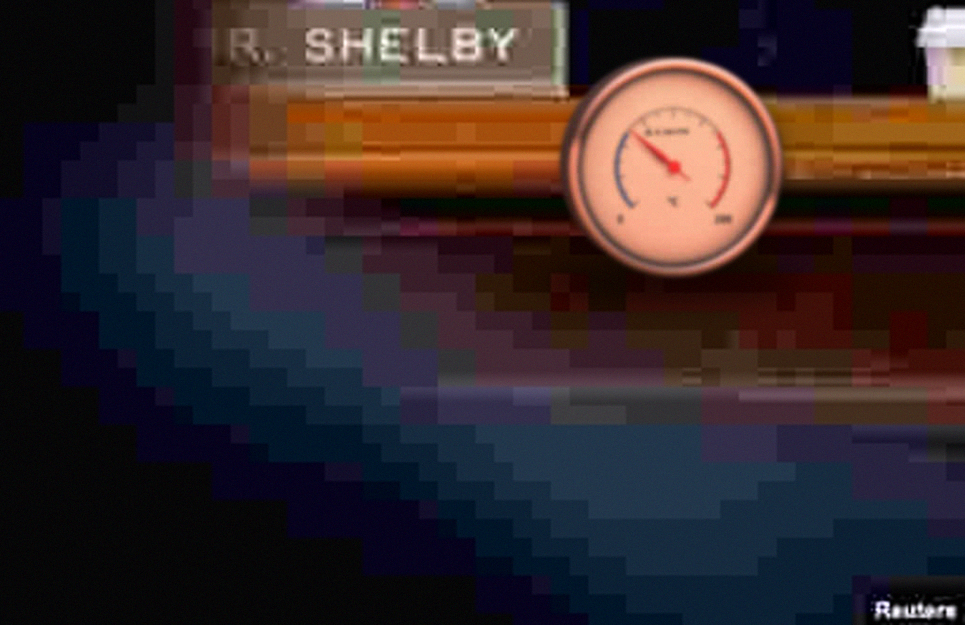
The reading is 62.5 °C
